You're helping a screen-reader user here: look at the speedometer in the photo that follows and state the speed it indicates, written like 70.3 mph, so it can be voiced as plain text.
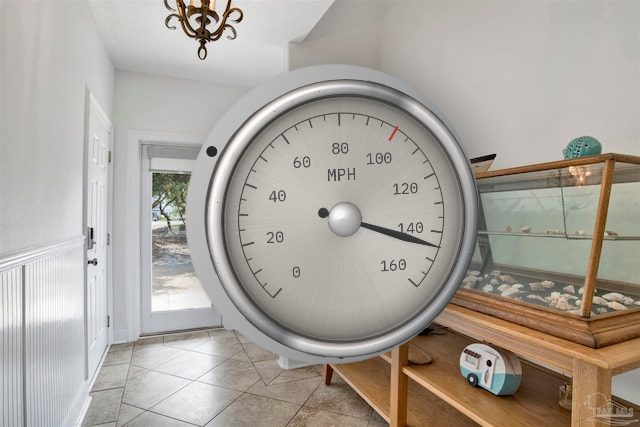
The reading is 145 mph
